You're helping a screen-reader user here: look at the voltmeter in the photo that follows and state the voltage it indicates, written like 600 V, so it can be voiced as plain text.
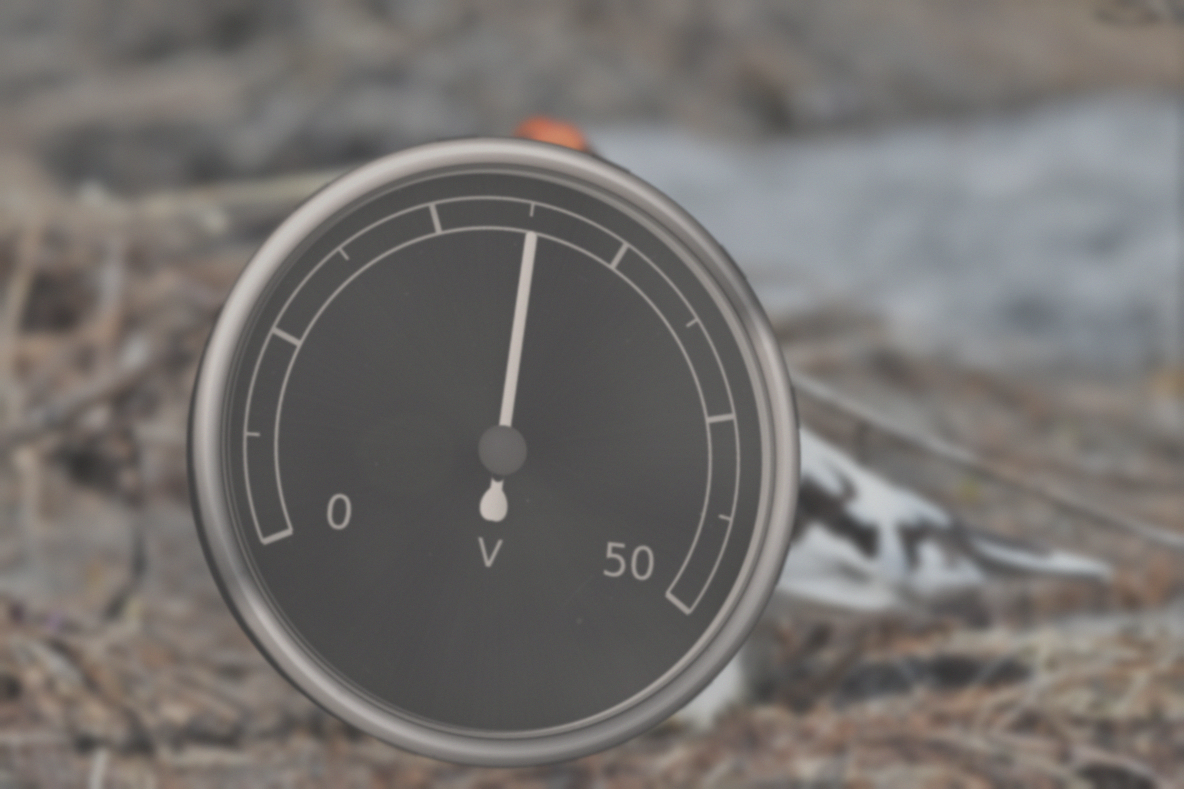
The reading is 25 V
